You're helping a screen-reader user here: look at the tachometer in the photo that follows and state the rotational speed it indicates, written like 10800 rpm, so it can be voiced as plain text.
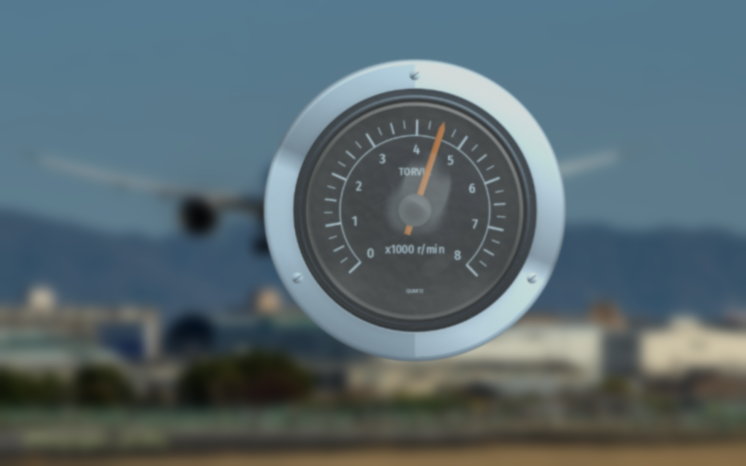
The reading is 4500 rpm
